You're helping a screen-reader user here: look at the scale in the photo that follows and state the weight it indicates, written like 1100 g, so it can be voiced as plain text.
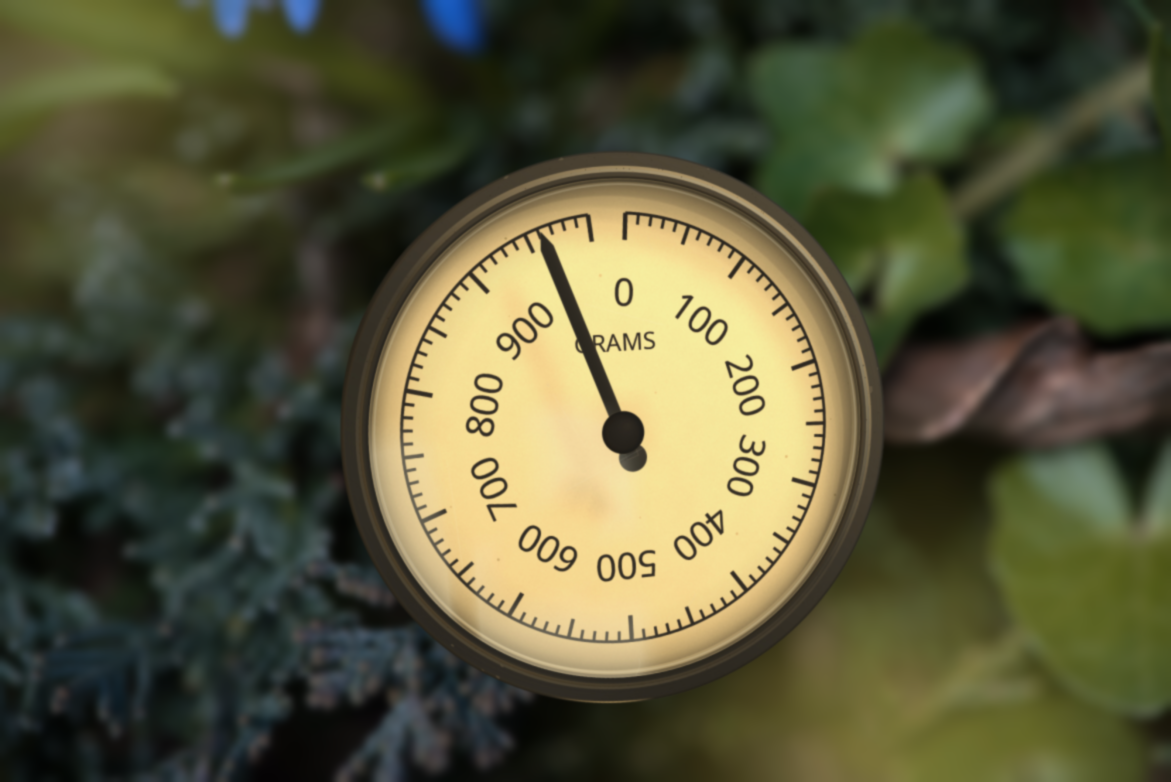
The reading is 960 g
